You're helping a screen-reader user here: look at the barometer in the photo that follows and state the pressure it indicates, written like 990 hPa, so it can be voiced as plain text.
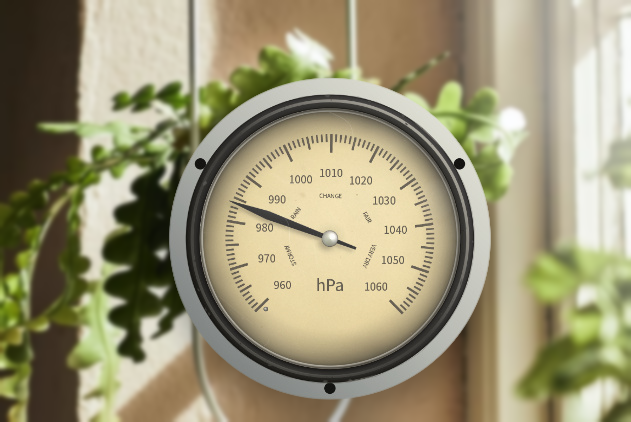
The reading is 984 hPa
